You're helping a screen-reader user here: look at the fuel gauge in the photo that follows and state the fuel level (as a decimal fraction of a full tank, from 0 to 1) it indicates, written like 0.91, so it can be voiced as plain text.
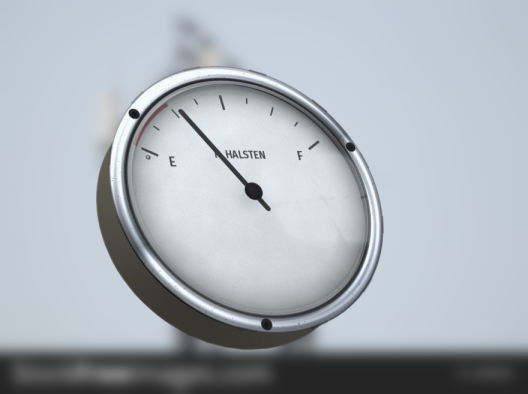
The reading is 0.25
